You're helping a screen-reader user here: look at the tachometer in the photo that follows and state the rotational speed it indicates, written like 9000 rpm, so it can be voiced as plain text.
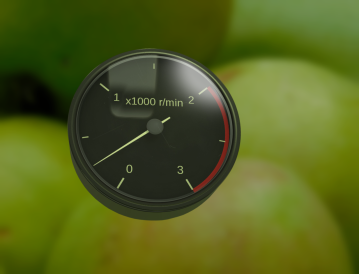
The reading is 250 rpm
